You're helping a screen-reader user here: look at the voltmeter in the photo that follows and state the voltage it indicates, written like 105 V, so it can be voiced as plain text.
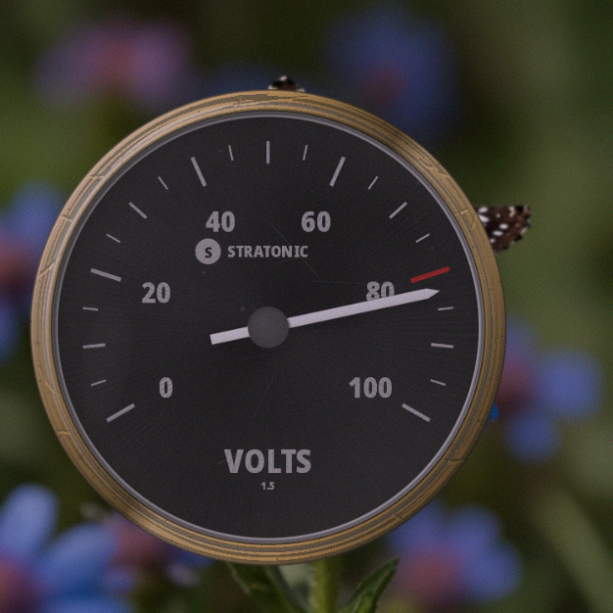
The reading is 82.5 V
